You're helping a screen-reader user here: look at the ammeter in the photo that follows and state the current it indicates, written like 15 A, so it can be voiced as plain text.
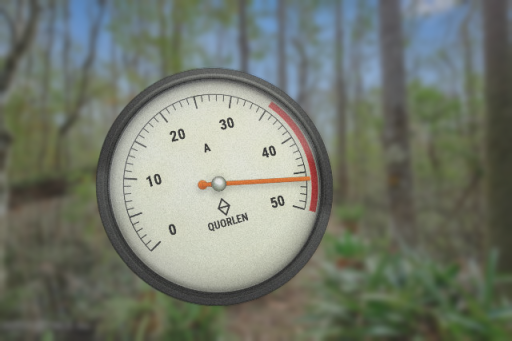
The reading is 46 A
